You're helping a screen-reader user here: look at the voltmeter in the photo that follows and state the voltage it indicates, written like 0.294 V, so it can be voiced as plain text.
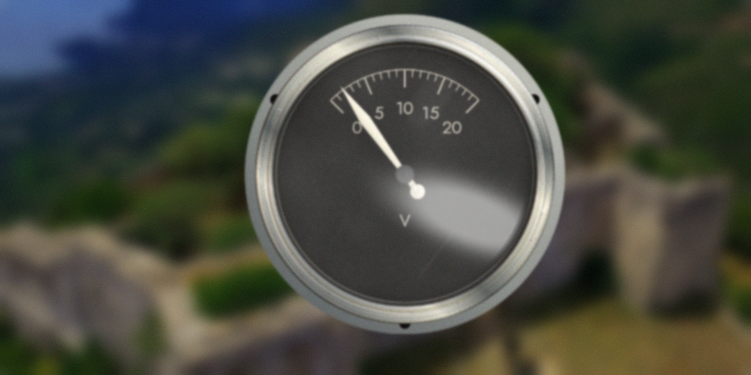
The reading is 2 V
